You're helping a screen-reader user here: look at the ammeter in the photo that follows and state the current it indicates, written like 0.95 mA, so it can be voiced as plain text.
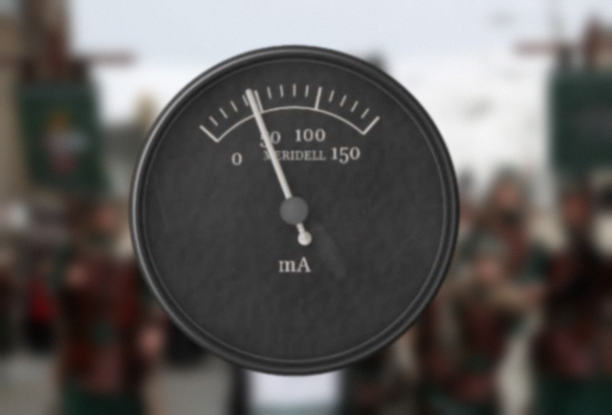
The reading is 45 mA
